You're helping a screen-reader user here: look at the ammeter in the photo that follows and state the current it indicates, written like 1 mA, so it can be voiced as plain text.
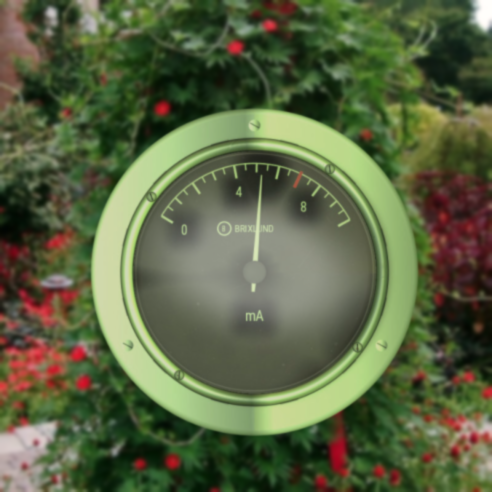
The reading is 5.25 mA
